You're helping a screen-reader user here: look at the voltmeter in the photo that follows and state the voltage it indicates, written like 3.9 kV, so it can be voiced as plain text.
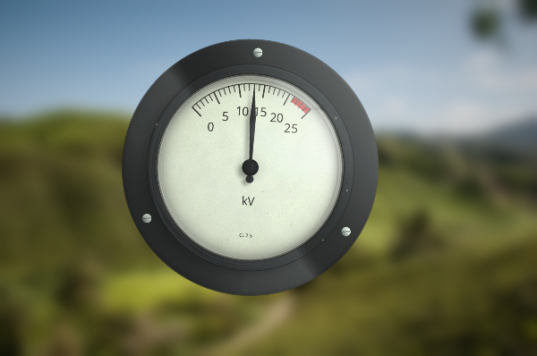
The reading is 13 kV
